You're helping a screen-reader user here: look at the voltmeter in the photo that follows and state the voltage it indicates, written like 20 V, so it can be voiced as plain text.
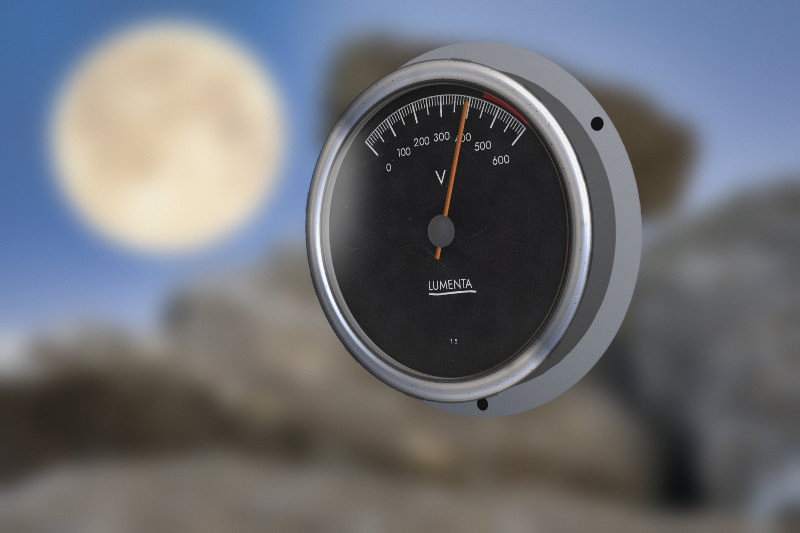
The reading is 400 V
